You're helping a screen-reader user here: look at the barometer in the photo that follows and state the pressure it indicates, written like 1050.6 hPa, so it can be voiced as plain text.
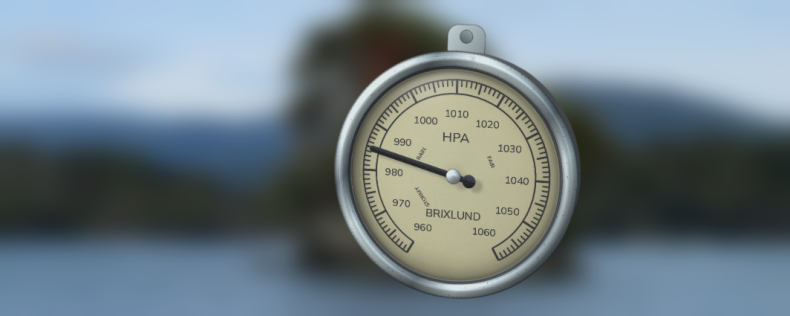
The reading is 985 hPa
